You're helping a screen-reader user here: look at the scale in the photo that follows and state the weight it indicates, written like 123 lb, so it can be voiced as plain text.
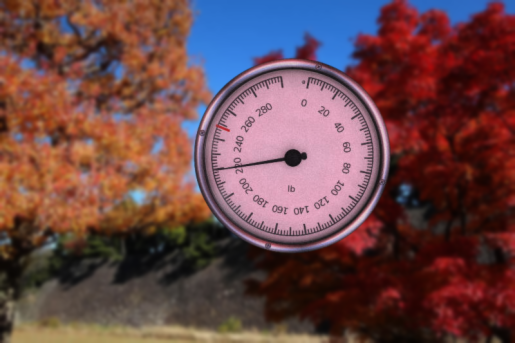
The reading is 220 lb
